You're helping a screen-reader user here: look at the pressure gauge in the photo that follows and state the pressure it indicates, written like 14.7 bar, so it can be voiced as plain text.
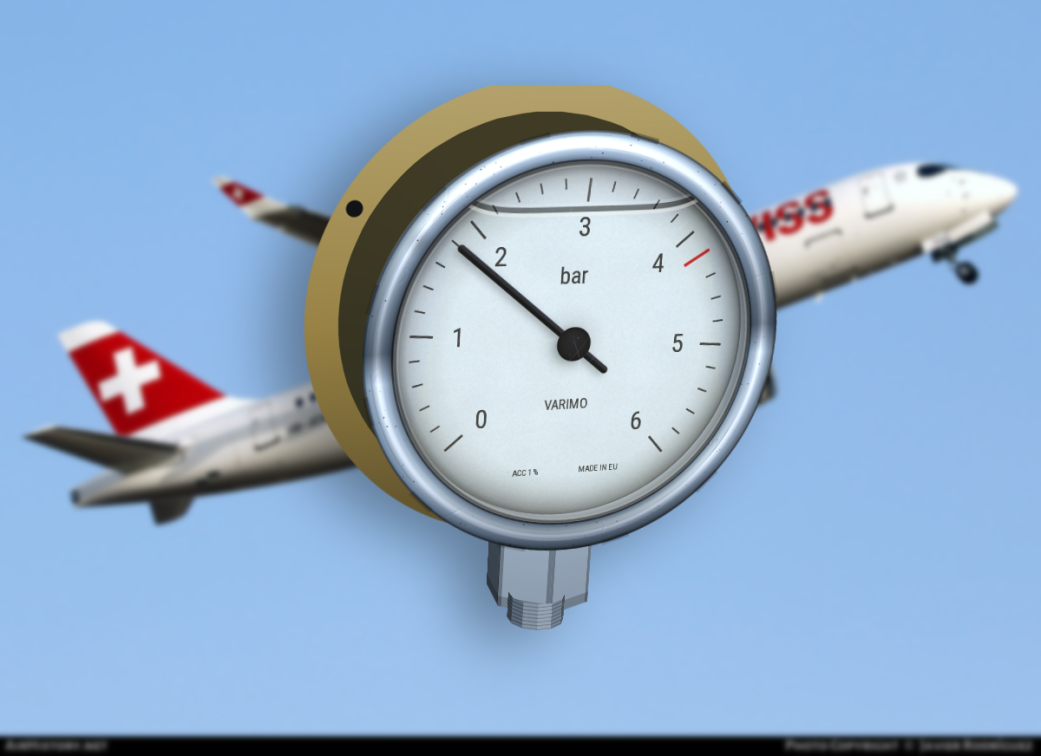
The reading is 1.8 bar
